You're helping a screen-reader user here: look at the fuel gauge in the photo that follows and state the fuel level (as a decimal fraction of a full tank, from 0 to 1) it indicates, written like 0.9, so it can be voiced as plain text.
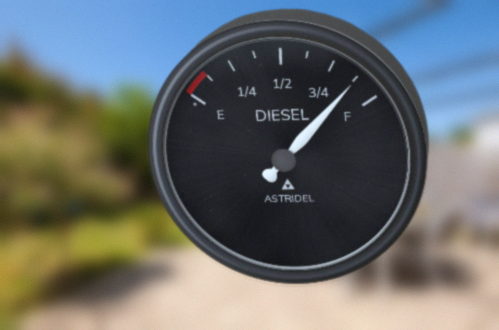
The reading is 0.875
